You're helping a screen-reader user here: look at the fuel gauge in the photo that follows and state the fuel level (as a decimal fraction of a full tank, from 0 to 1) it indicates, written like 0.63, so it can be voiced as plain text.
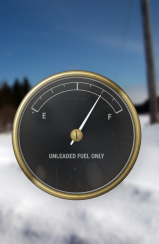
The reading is 0.75
